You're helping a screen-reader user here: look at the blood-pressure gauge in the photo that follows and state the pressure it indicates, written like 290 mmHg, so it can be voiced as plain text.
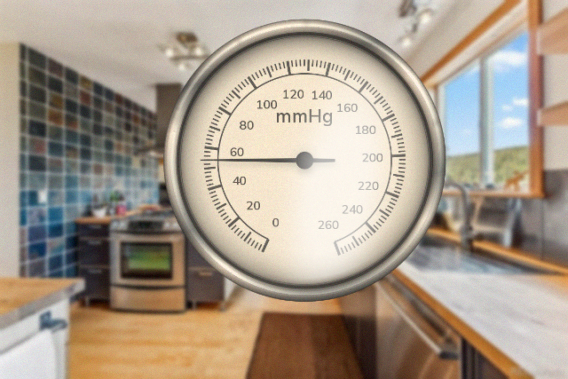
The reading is 54 mmHg
